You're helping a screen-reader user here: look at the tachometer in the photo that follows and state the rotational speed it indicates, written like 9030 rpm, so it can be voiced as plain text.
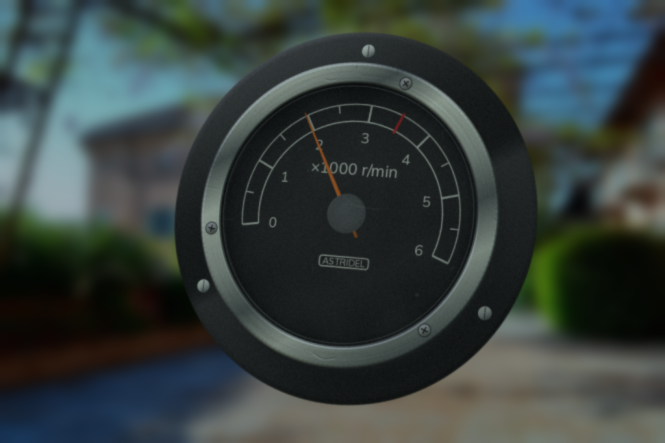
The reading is 2000 rpm
